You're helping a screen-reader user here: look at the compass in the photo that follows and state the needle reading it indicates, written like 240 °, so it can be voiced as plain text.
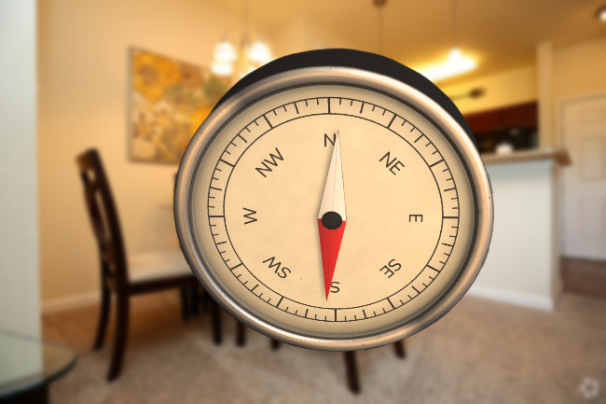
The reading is 185 °
